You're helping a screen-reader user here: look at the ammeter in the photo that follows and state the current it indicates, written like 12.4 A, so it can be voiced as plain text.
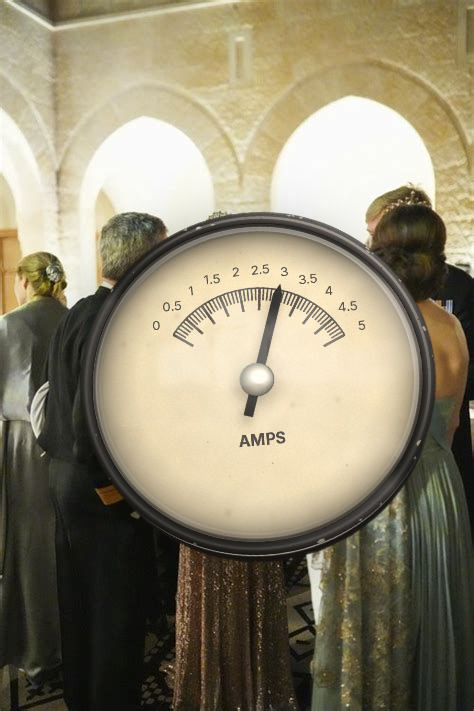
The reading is 3 A
